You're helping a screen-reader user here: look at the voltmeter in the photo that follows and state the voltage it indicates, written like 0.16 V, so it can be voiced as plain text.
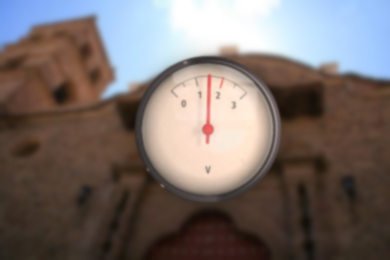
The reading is 1.5 V
